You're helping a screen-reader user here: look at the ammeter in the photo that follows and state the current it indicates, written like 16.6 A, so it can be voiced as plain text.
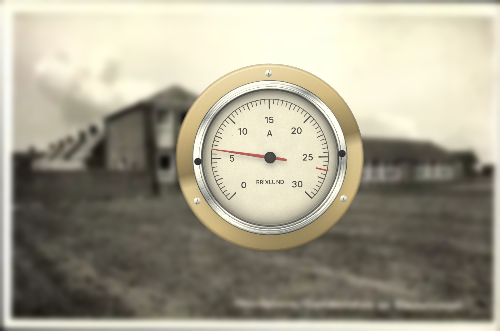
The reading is 6 A
